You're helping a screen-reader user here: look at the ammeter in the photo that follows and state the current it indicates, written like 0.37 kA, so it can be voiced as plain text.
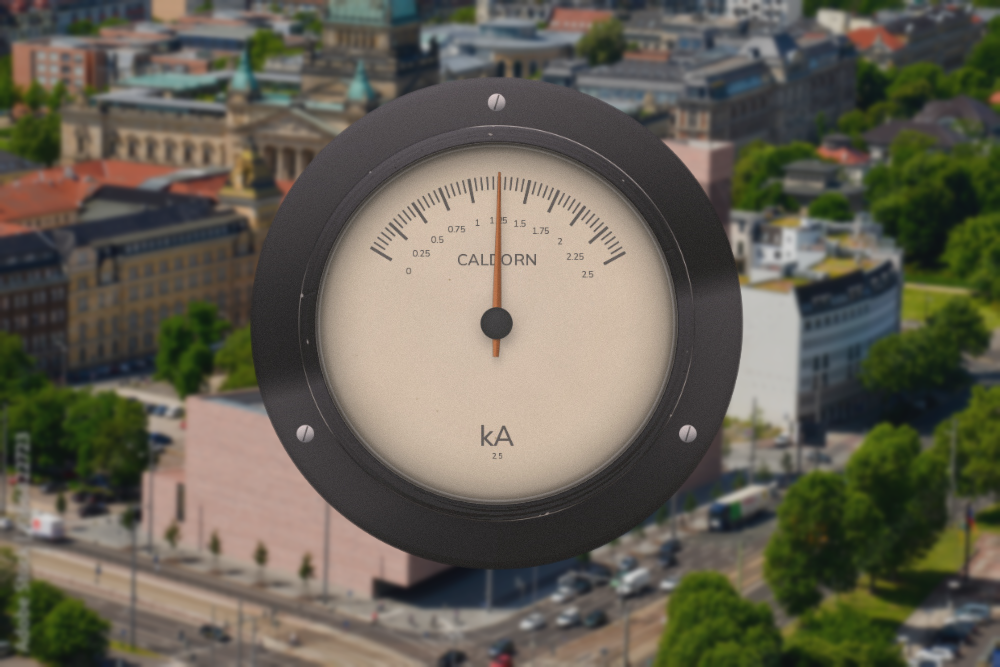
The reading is 1.25 kA
